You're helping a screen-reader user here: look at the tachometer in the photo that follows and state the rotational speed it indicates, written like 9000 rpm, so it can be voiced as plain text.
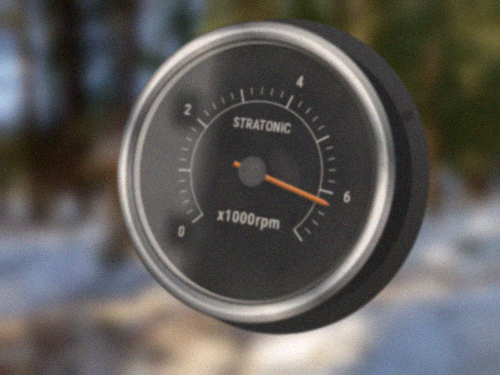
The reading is 6200 rpm
